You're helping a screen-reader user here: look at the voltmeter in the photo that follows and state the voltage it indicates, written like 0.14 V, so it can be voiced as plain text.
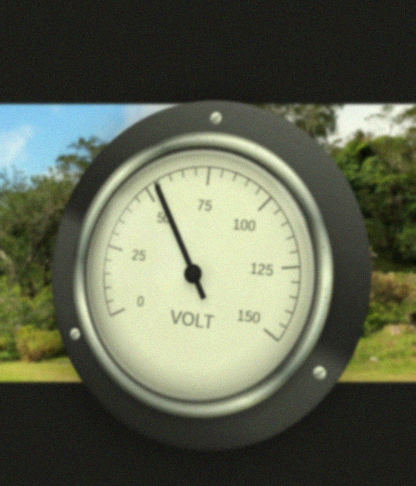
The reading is 55 V
